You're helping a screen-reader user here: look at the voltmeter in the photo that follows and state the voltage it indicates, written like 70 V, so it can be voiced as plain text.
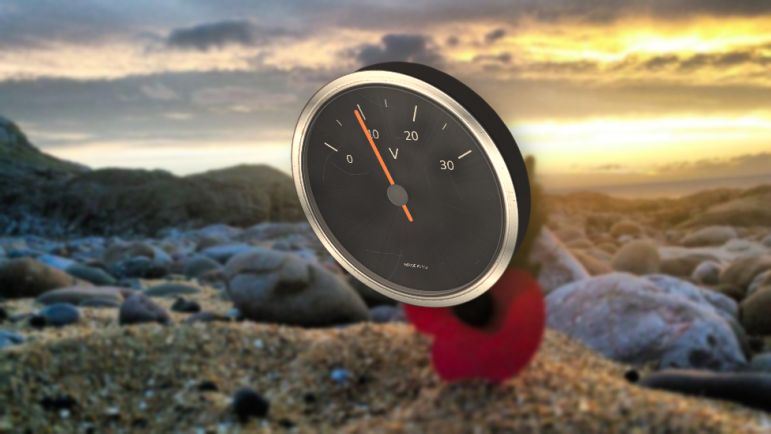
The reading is 10 V
